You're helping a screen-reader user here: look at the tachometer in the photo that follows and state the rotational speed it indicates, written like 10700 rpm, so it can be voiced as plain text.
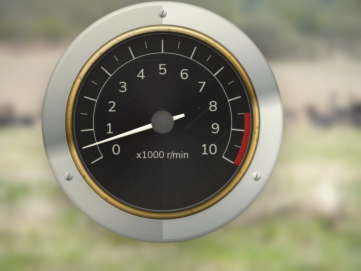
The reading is 500 rpm
